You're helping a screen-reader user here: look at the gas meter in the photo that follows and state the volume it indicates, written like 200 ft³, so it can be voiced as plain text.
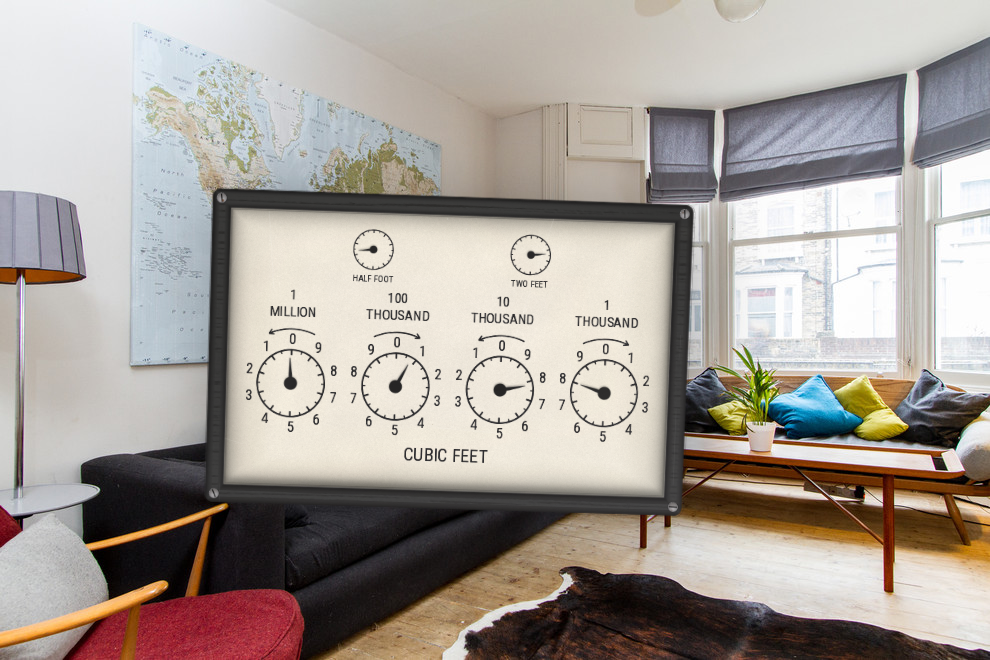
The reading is 7800 ft³
